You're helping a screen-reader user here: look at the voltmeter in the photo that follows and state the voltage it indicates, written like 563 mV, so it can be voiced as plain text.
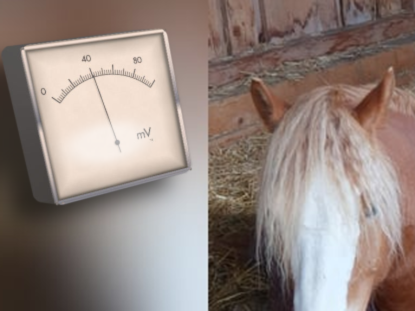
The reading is 40 mV
